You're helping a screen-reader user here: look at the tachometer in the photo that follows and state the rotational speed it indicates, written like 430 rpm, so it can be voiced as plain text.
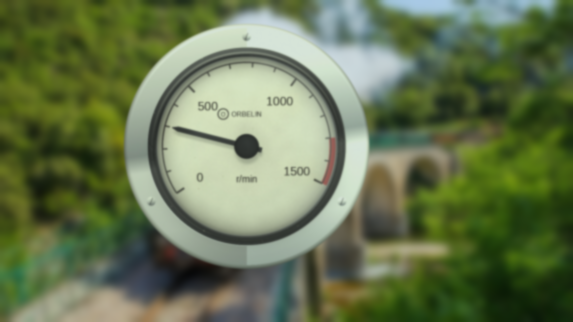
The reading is 300 rpm
